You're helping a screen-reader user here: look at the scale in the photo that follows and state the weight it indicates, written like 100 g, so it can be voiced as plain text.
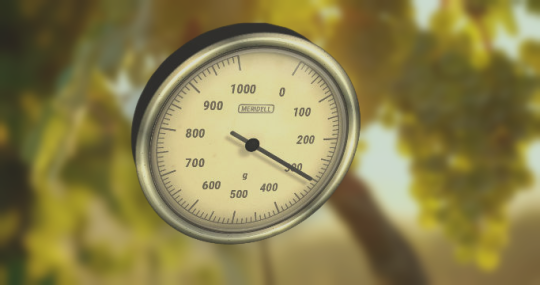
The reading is 300 g
